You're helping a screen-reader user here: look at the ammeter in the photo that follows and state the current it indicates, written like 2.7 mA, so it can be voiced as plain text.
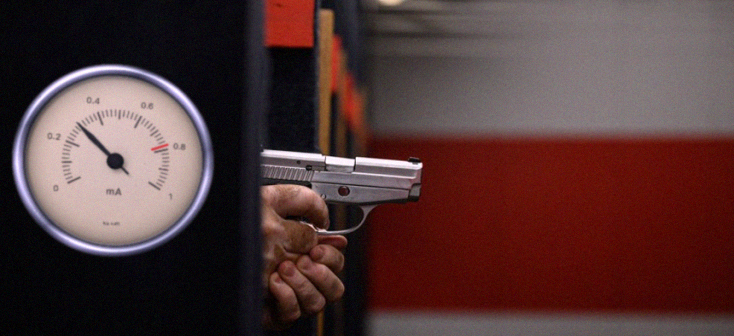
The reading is 0.3 mA
